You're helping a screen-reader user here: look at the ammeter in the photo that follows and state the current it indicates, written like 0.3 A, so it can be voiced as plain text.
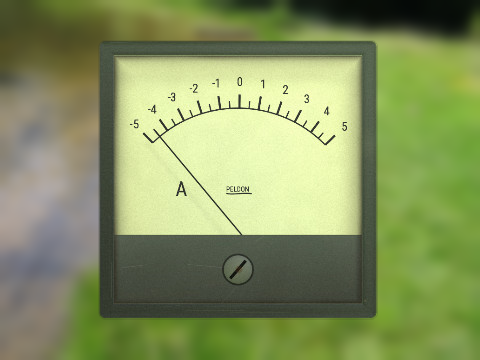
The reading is -4.5 A
